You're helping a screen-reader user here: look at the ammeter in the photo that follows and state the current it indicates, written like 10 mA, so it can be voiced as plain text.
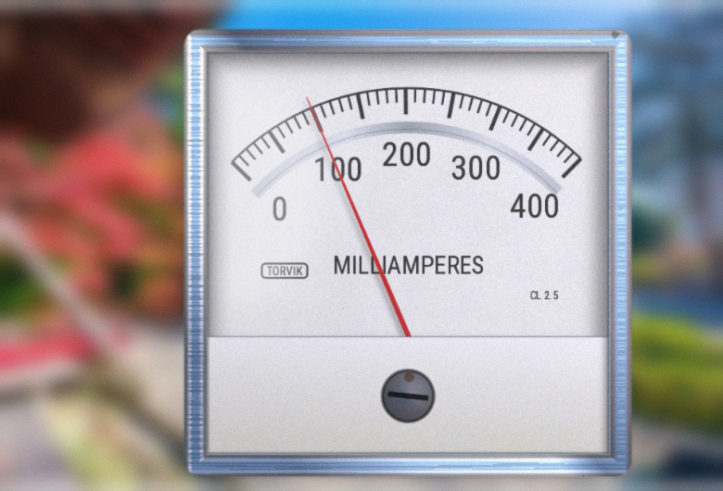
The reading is 100 mA
